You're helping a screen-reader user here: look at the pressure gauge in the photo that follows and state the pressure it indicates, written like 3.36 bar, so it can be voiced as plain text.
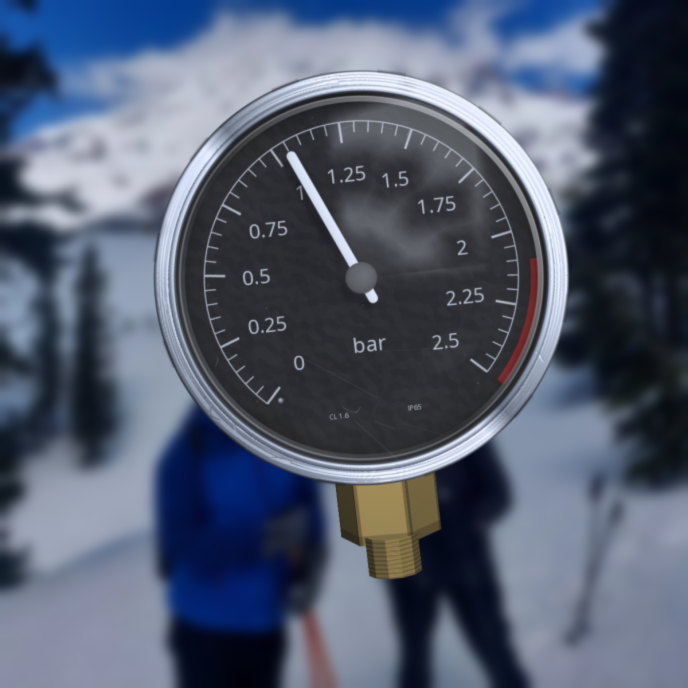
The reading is 1.05 bar
